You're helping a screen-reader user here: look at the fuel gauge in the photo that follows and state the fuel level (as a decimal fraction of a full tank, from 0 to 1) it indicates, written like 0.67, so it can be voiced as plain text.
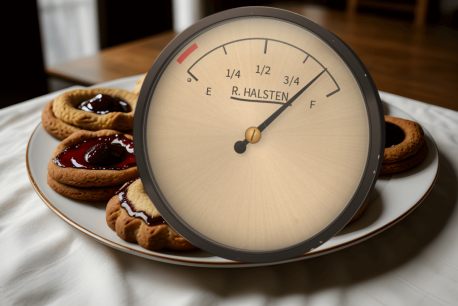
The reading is 0.875
